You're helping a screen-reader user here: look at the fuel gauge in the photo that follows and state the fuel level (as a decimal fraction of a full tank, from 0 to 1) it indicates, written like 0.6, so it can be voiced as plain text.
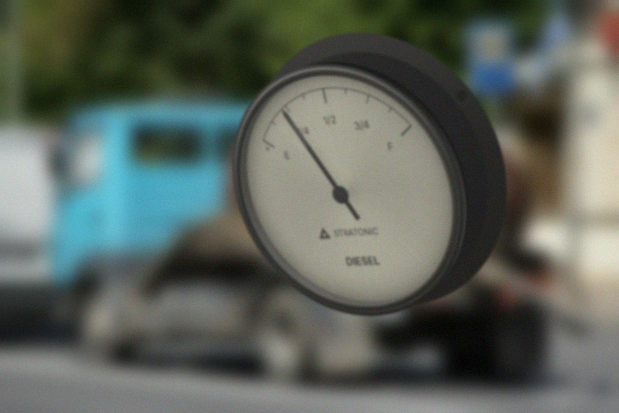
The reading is 0.25
